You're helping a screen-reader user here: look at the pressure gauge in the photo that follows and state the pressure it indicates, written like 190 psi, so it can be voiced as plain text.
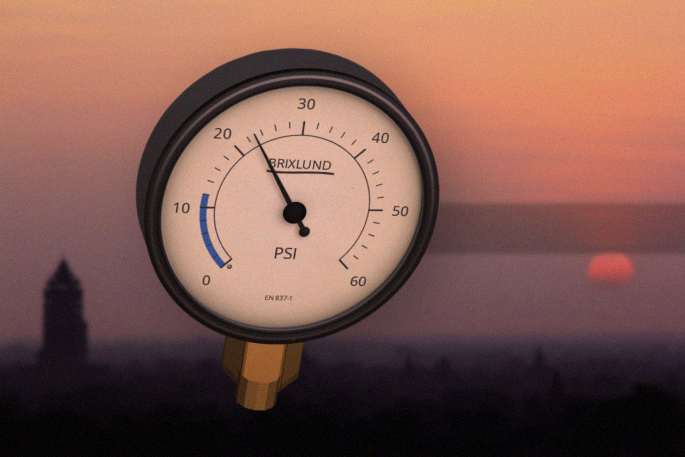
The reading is 23 psi
